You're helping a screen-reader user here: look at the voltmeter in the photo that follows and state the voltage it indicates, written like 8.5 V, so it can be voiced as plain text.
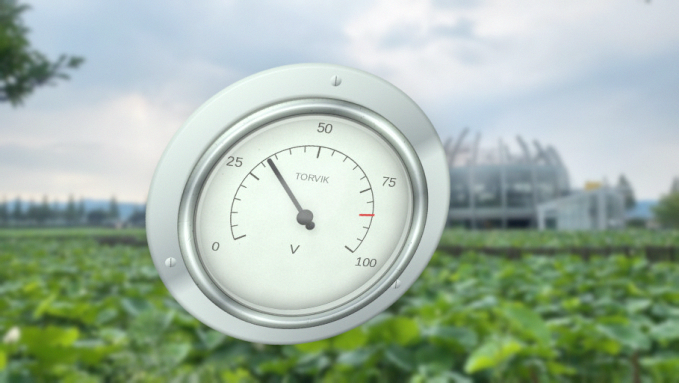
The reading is 32.5 V
